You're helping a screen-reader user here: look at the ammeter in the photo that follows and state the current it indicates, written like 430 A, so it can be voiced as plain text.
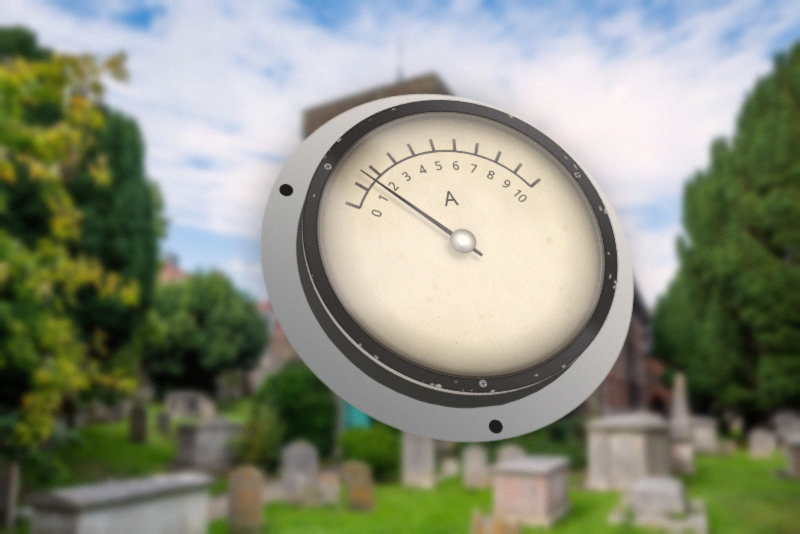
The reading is 1.5 A
